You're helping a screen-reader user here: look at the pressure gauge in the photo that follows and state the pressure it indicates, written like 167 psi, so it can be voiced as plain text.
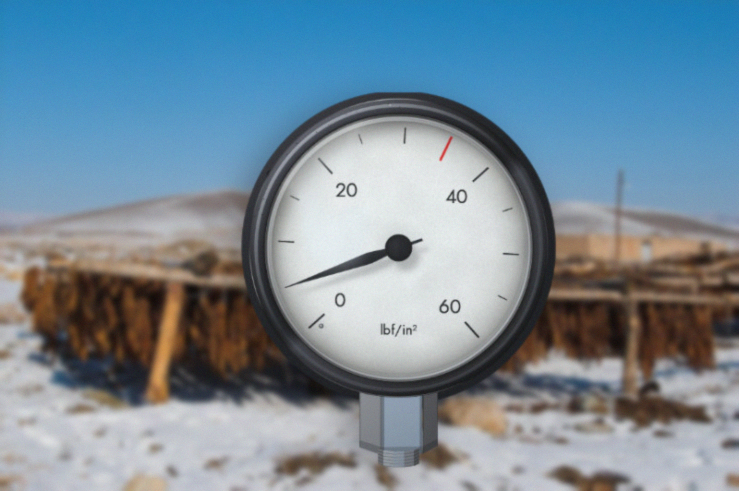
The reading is 5 psi
